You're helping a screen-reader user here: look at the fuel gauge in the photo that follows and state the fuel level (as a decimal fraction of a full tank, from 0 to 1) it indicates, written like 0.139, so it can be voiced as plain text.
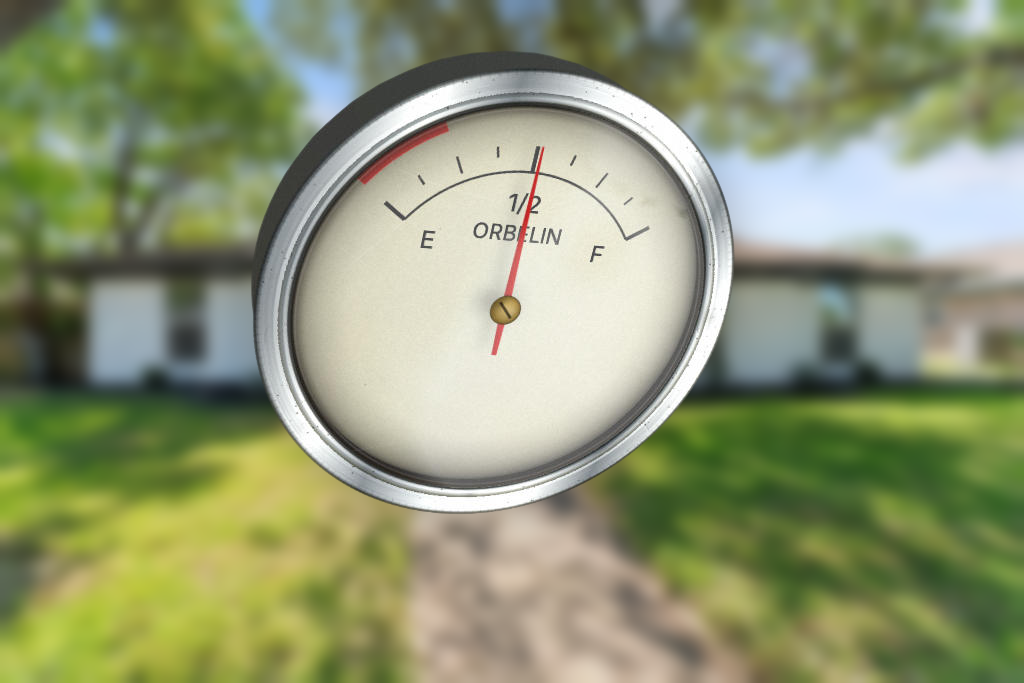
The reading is 0.5
